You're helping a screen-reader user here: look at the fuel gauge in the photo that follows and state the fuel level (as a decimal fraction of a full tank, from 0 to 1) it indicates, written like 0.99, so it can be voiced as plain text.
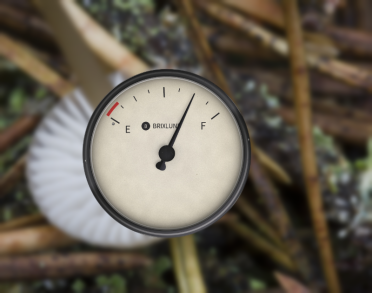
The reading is 0.75
